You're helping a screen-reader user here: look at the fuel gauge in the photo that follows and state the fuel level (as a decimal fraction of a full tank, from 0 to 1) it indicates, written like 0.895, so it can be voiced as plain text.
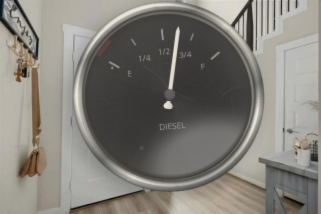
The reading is 0.625
